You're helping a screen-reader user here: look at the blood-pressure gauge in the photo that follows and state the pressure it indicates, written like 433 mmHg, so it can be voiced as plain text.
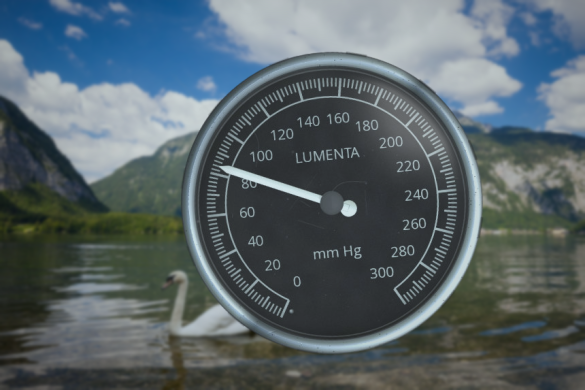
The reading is 84 mmHg
